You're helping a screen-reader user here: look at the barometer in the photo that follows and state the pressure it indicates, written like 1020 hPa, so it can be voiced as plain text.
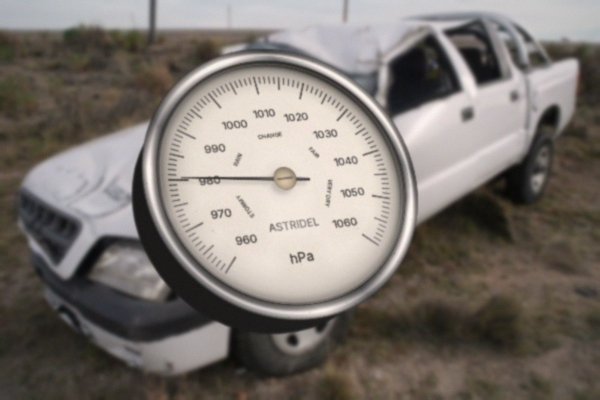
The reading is 980 hPa
